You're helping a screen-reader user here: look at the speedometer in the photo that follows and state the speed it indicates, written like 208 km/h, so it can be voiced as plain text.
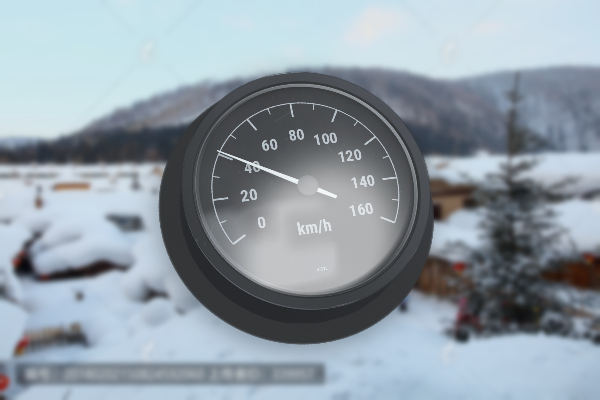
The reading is 40 km/h
